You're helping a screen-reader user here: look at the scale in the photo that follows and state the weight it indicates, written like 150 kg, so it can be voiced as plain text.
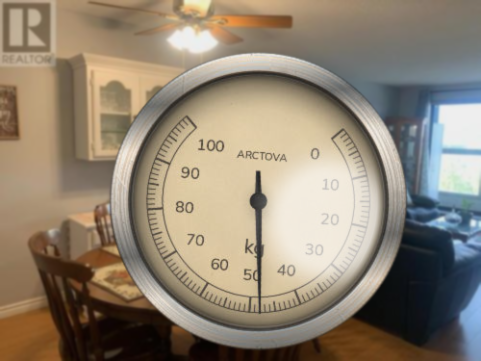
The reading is 48 kg
